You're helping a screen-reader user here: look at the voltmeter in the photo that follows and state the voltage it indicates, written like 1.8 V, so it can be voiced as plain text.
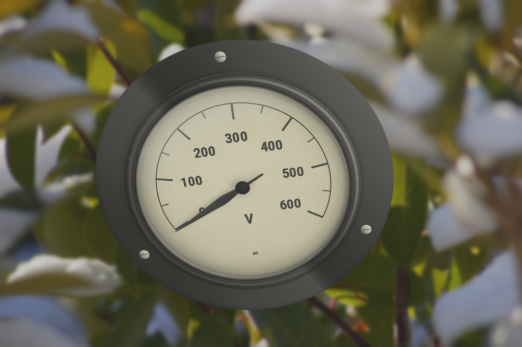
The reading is 0 V
